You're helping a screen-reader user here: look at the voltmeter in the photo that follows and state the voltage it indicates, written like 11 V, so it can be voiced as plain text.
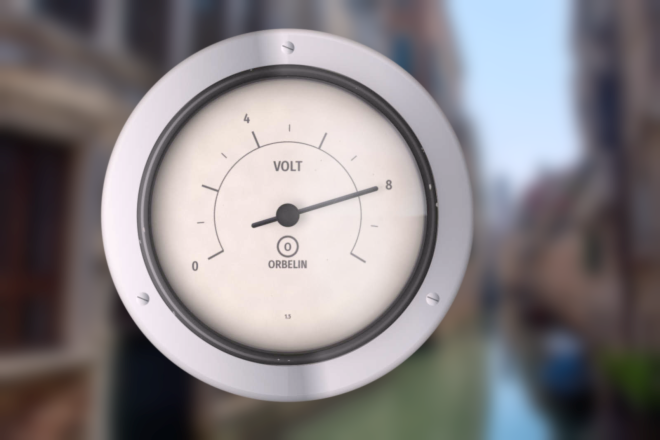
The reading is 8 V
